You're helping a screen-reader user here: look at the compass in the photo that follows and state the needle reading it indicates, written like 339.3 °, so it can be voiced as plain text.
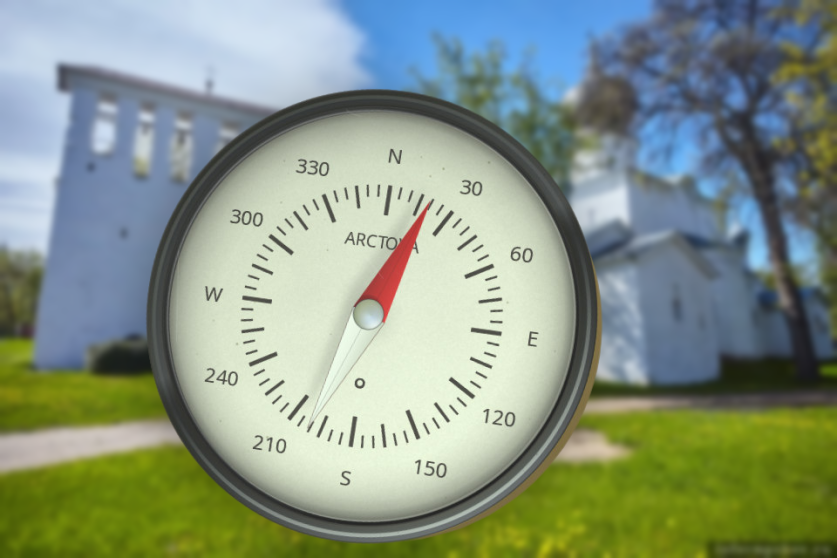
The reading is 20 °
